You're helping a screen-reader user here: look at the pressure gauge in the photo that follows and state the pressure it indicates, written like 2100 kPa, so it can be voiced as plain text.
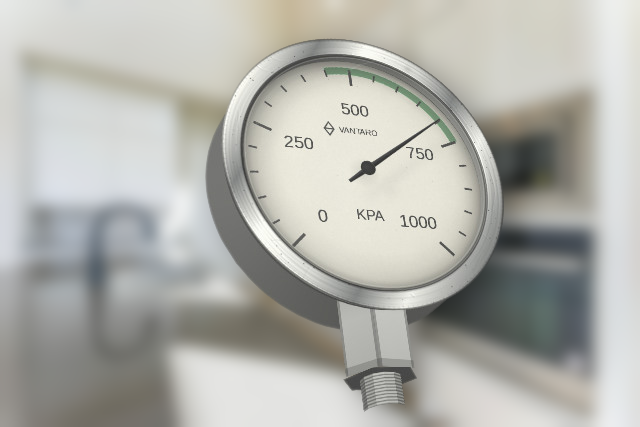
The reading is 700 kPa
